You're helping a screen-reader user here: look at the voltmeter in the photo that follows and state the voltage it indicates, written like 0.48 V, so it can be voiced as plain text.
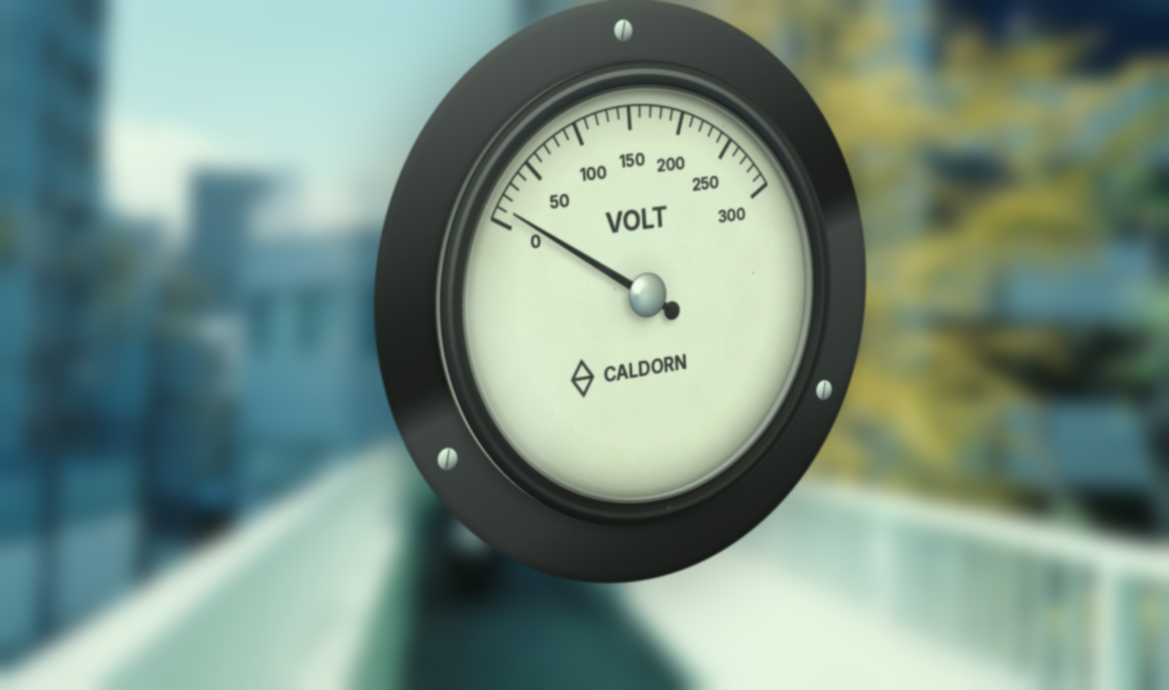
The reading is 10 V
